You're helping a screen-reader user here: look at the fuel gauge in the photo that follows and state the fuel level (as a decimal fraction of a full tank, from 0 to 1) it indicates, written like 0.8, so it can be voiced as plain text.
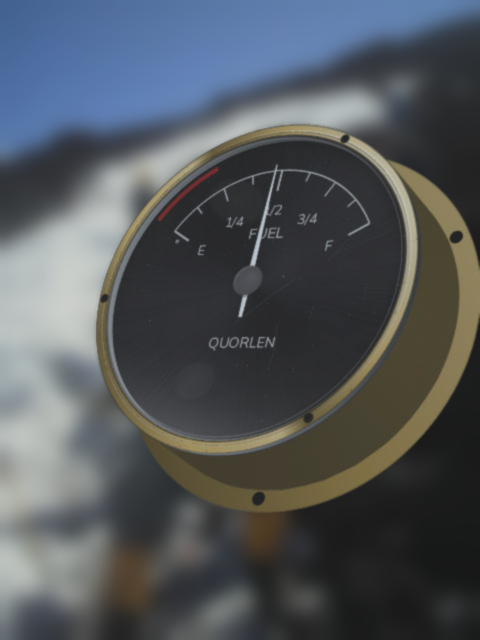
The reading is 0.5
